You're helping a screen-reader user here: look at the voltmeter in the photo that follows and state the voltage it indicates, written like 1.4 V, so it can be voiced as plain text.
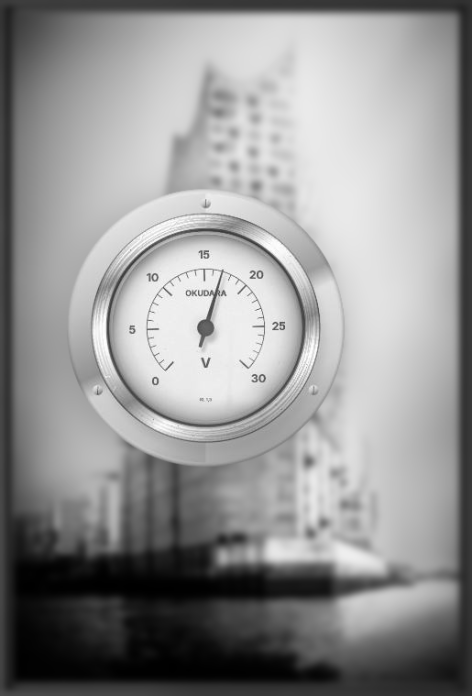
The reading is 17 V
